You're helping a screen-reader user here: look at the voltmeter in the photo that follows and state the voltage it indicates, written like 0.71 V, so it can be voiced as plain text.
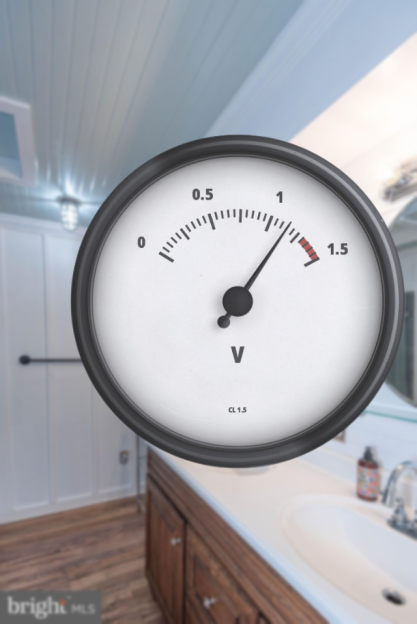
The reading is 1.15 V
